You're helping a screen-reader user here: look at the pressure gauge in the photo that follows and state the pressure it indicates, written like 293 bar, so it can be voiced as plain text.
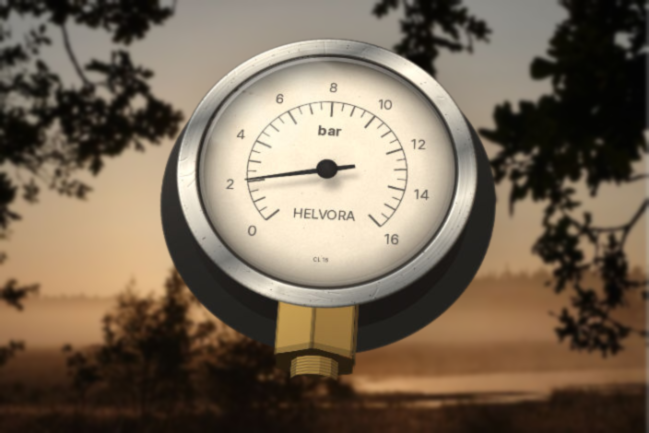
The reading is 2 bar
